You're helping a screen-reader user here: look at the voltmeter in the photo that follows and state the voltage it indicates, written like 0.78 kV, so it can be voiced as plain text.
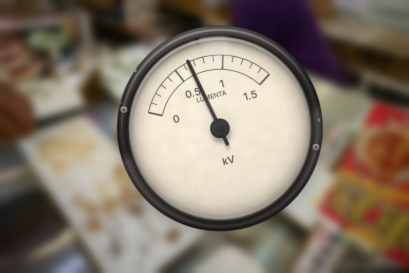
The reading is 0.65 kV
